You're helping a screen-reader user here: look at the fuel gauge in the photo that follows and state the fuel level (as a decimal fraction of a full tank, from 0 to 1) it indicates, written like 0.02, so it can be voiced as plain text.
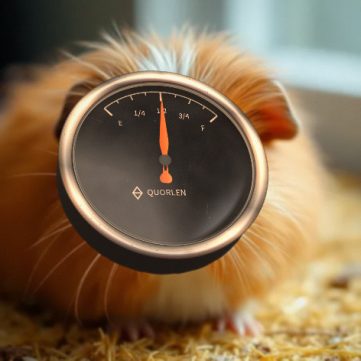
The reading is 0.5
